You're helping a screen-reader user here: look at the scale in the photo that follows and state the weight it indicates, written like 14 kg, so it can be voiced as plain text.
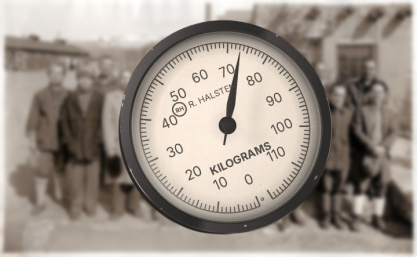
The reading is 73 kg
